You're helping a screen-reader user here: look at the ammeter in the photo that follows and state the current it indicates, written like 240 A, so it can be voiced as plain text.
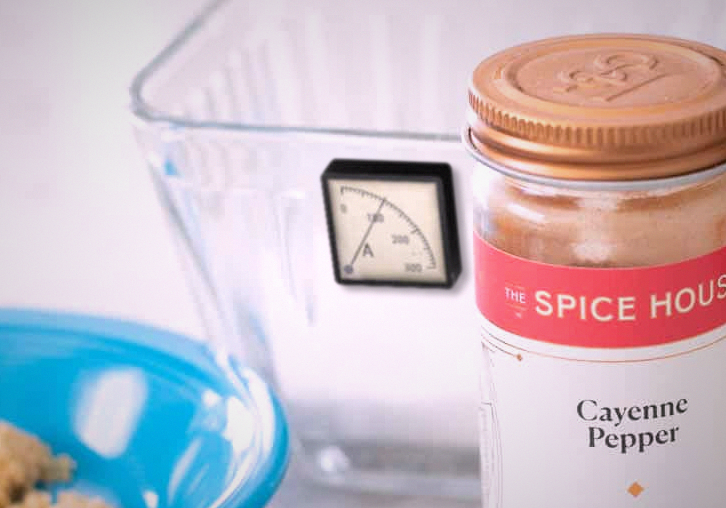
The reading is 100 A
